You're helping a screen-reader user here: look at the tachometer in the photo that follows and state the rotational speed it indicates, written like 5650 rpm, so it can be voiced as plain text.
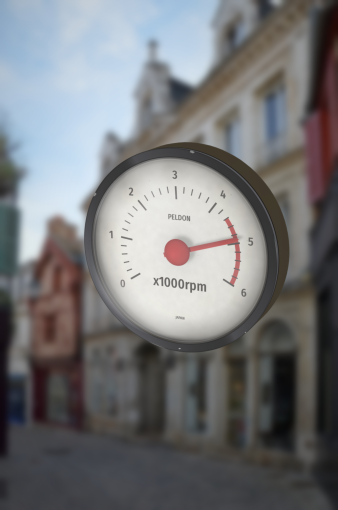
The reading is 4900 rpm
